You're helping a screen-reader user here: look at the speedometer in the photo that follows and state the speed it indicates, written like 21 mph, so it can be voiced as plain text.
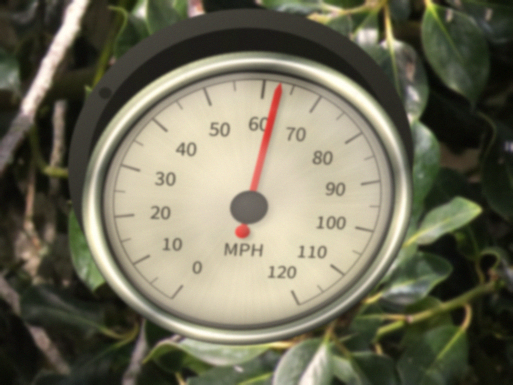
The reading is 62.5 mph
